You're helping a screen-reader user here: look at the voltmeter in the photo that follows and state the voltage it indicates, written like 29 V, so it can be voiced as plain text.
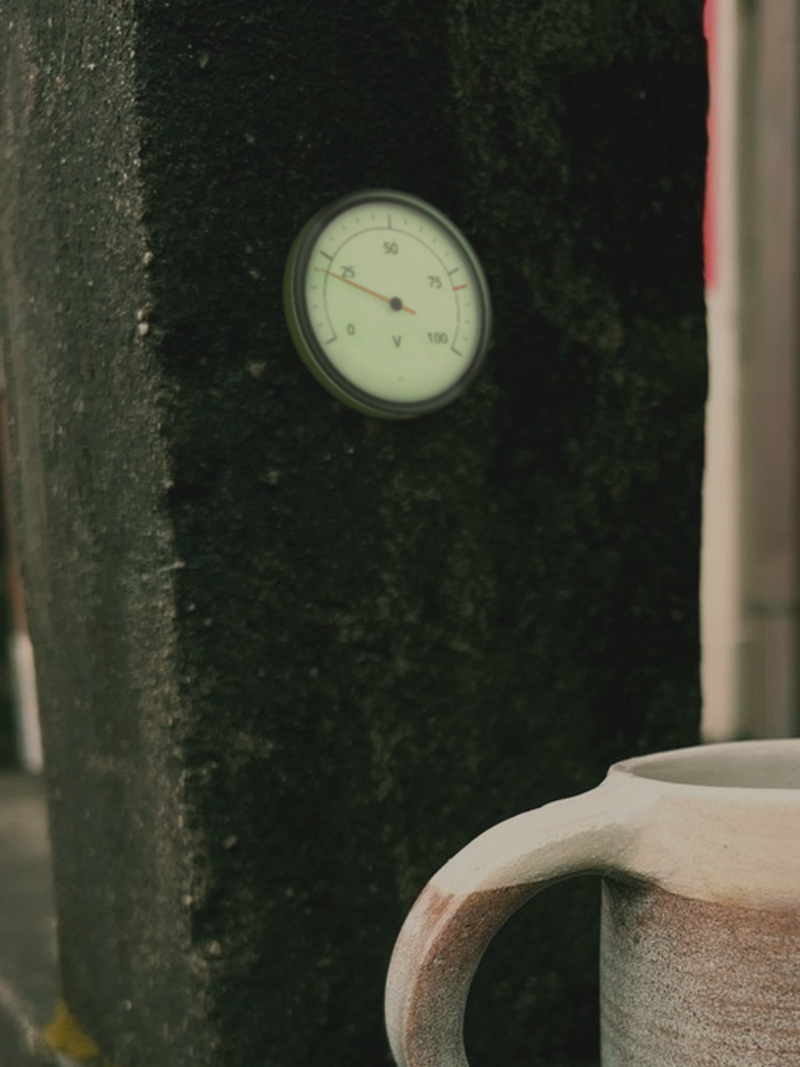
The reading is 20 V
